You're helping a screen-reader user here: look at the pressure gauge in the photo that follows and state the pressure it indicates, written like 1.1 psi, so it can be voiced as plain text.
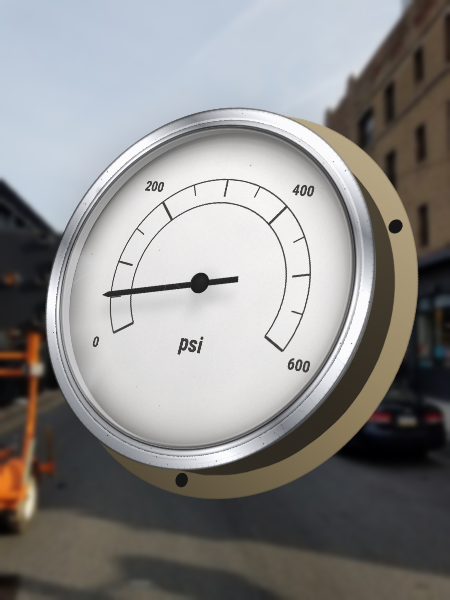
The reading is 50 psi
